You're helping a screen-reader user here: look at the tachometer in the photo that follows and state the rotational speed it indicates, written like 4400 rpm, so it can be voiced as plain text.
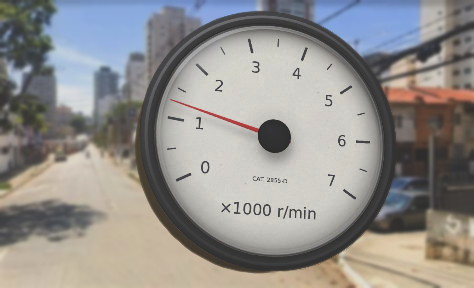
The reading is 1250 rpm
